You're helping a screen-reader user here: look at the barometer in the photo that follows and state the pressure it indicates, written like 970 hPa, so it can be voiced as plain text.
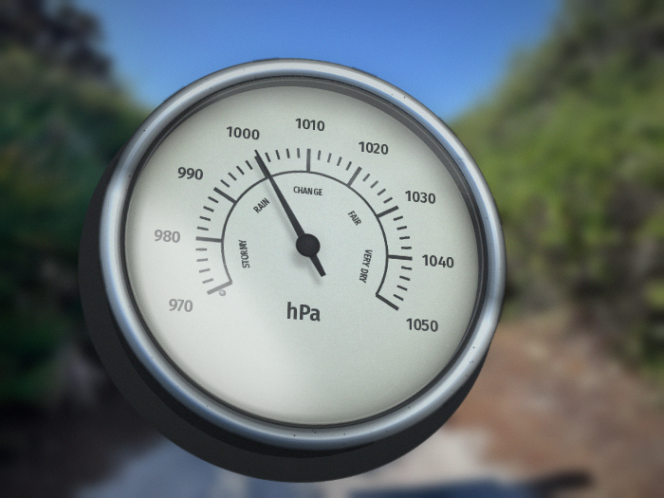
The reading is 1000 hPa
